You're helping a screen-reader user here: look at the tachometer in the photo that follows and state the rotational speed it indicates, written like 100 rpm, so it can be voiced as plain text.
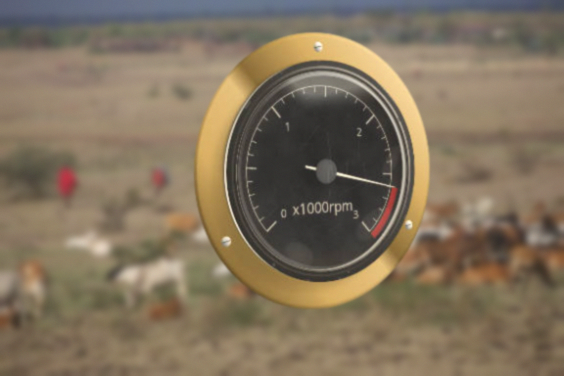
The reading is 2600 rpm
